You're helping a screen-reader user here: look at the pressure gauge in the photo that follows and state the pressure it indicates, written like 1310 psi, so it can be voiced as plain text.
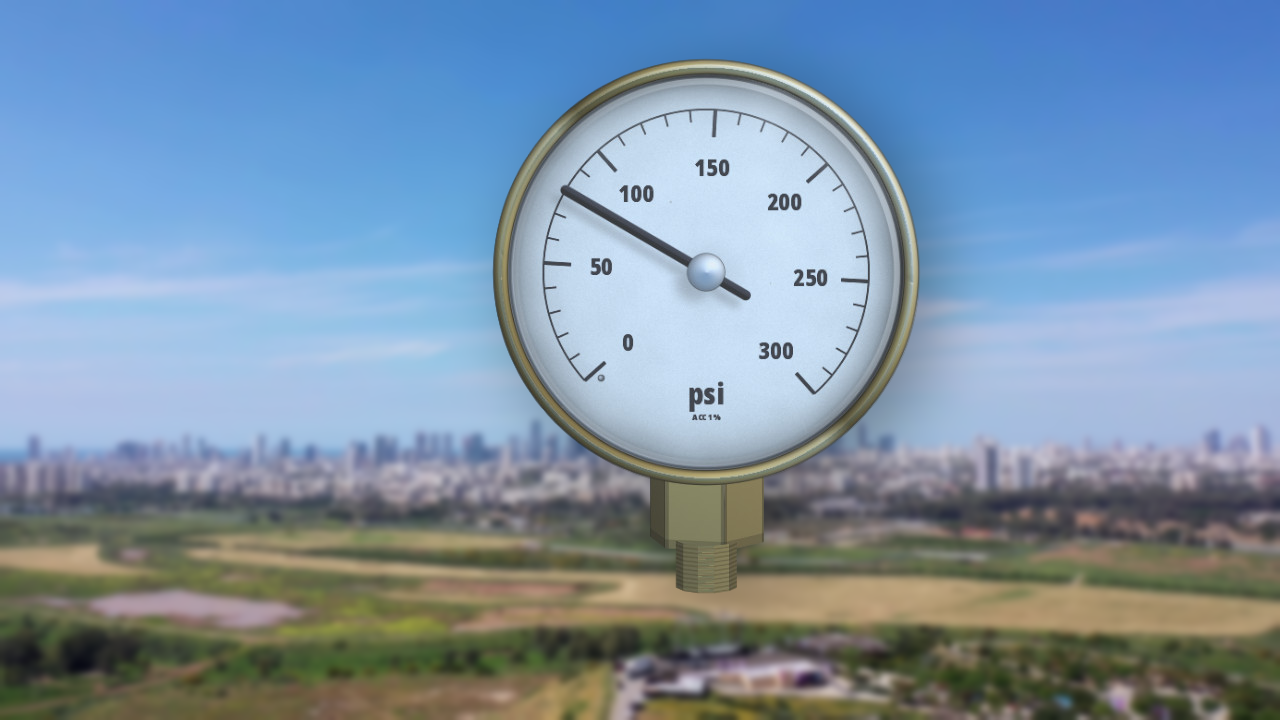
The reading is 80 psi
